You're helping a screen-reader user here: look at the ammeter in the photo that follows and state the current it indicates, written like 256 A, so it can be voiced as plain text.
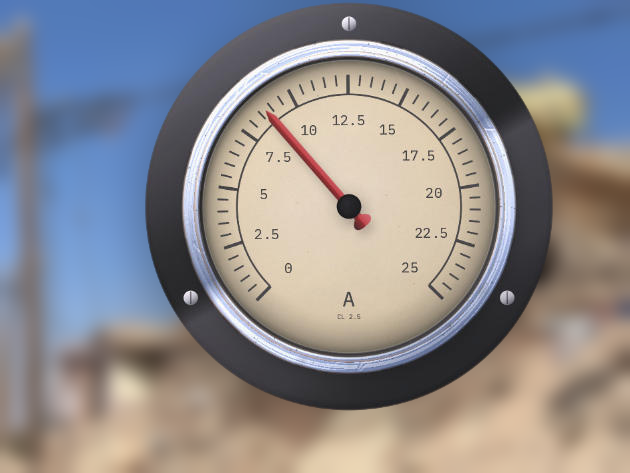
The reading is 8.75 A
